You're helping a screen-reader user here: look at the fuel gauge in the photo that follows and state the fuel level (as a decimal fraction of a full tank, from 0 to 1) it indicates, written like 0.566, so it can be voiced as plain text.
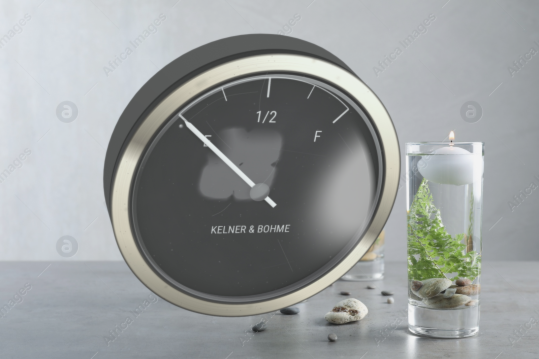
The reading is 0
